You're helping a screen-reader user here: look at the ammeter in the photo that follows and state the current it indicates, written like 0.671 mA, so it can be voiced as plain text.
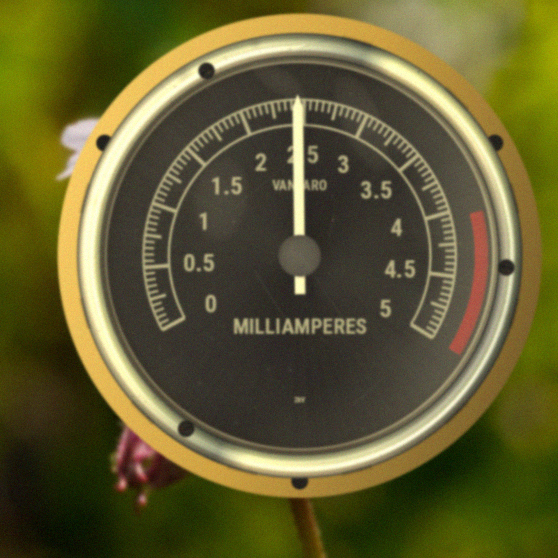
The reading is 2.45 mA
